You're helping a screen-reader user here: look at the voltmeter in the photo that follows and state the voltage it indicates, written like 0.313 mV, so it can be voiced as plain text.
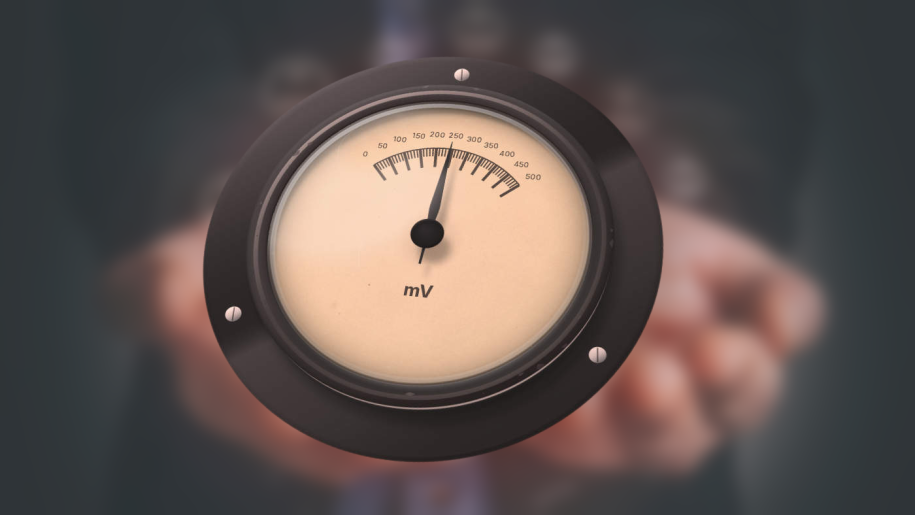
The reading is 250 mV
